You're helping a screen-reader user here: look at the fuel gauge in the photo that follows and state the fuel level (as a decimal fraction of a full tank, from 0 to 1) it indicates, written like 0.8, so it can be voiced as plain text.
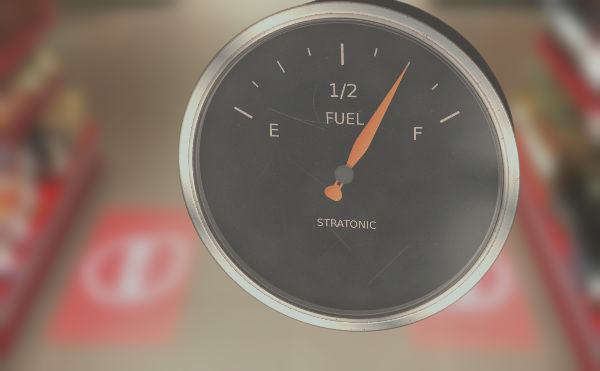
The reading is 0.75
